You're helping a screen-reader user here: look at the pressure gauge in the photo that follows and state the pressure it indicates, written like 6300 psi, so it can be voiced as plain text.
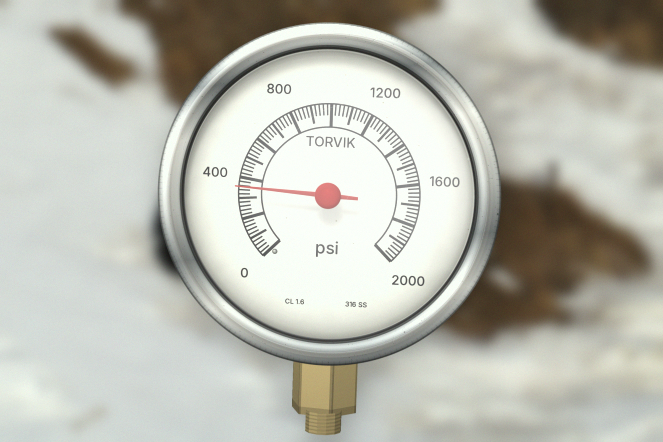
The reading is 360 psi
